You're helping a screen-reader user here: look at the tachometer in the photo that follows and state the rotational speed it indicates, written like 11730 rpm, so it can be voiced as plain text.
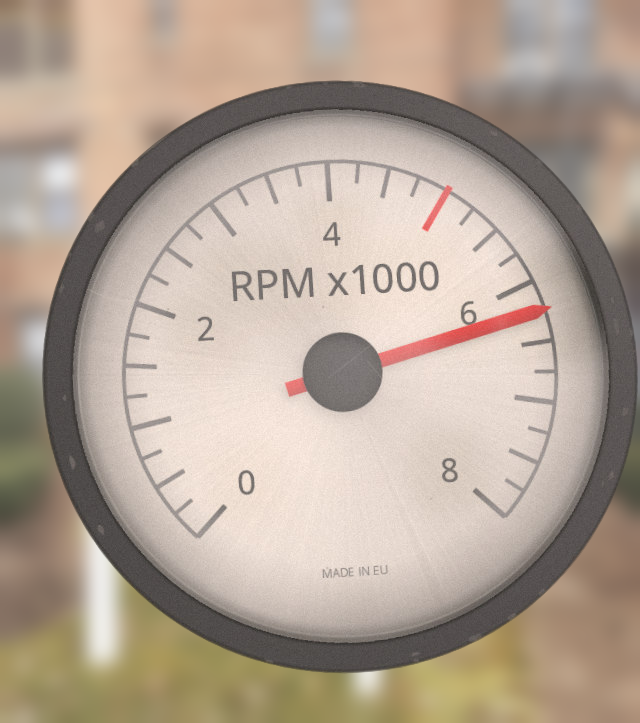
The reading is 6250 rpm
